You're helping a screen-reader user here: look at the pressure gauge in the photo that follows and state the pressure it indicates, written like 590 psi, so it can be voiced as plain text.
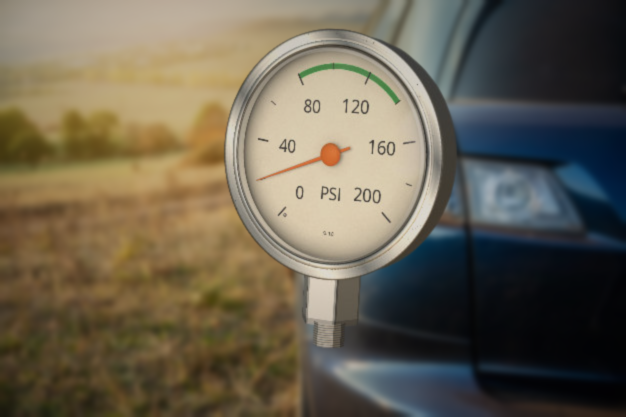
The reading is 20 psi
